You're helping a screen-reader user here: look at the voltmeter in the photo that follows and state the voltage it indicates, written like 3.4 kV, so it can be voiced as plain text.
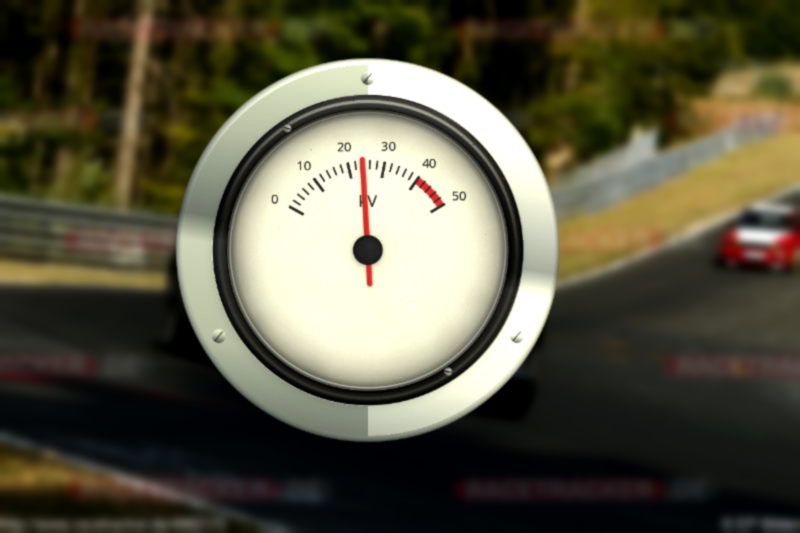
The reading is 24 kV
